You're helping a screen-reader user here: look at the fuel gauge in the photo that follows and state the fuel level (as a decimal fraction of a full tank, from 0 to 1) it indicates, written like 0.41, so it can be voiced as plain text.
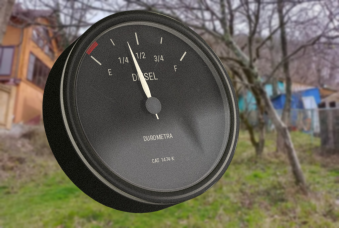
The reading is 0.375
